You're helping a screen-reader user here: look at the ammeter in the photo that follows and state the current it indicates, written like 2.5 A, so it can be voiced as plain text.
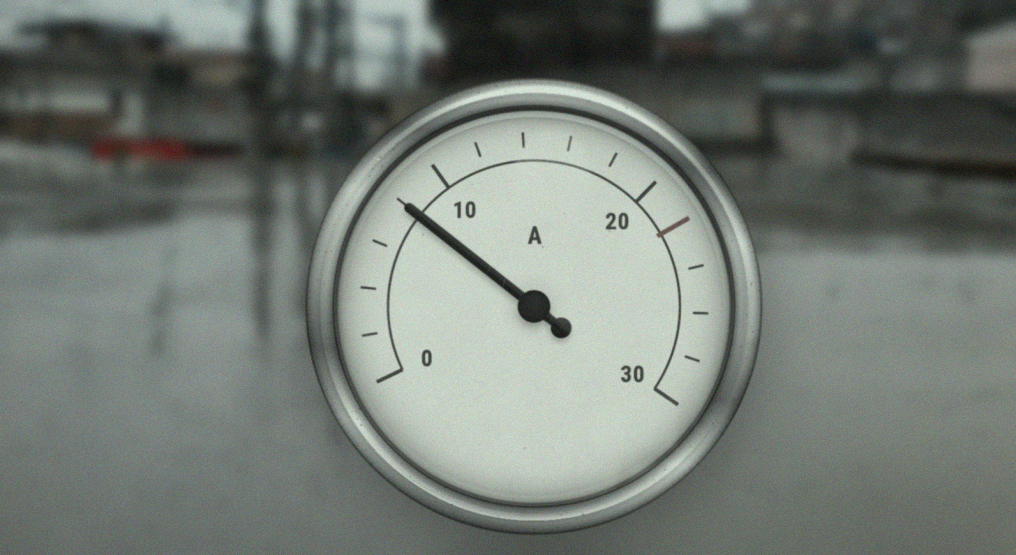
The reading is 8 A
